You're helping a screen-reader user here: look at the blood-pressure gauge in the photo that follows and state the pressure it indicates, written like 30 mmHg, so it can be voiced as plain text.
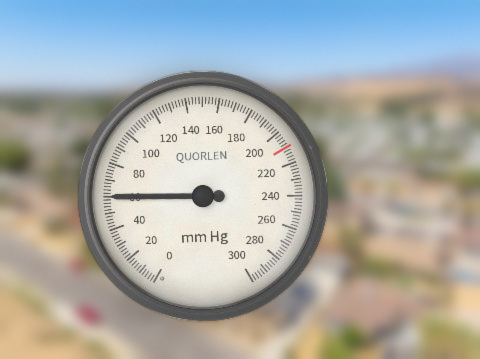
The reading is 60 mmHg
